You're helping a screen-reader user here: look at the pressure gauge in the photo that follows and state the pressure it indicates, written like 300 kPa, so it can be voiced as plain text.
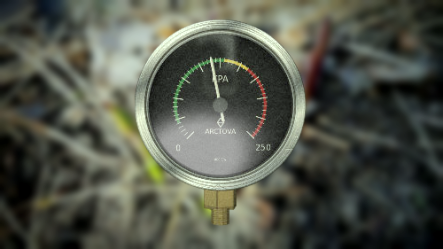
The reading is 115 kPa
